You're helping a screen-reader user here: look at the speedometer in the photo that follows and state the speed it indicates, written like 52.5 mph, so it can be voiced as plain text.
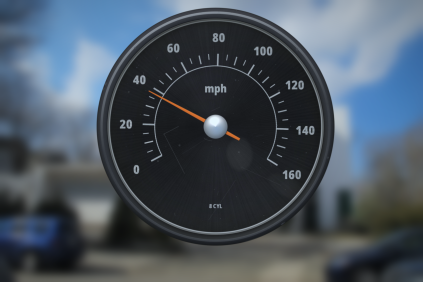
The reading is 37.5 mph
